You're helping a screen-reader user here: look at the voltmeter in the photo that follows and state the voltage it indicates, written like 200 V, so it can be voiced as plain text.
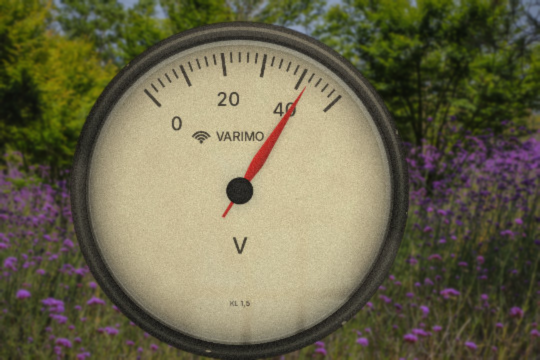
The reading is 42 V
